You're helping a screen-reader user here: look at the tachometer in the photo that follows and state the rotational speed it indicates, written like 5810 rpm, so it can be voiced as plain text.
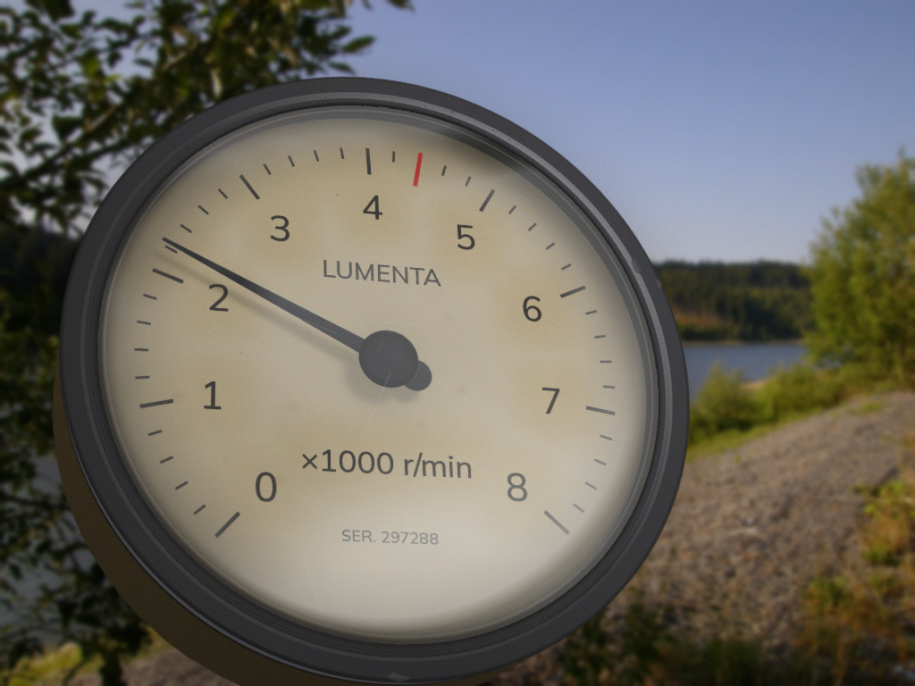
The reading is 2200 rpm
